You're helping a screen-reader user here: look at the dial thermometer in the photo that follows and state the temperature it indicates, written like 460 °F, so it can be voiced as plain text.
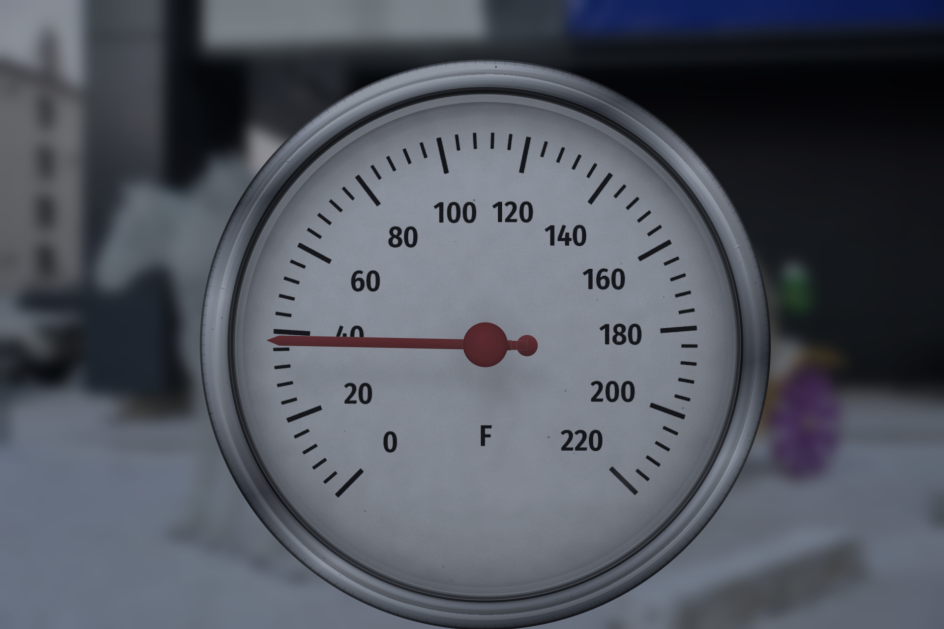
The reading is 38 °F
